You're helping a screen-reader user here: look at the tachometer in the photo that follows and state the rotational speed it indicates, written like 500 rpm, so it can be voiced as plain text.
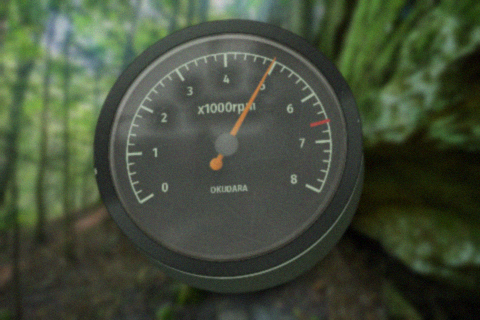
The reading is 5000 rpm
